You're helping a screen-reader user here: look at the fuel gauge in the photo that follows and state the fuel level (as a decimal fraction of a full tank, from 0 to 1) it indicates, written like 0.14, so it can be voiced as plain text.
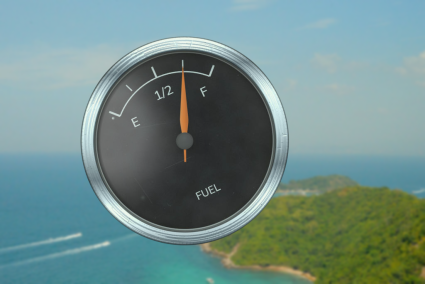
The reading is 0.75
